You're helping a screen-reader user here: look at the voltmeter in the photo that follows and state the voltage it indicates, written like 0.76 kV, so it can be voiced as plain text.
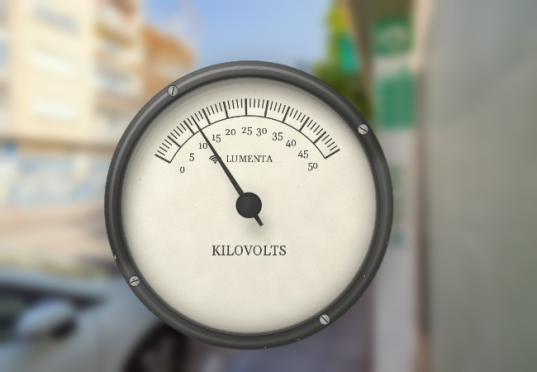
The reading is 12 kV
